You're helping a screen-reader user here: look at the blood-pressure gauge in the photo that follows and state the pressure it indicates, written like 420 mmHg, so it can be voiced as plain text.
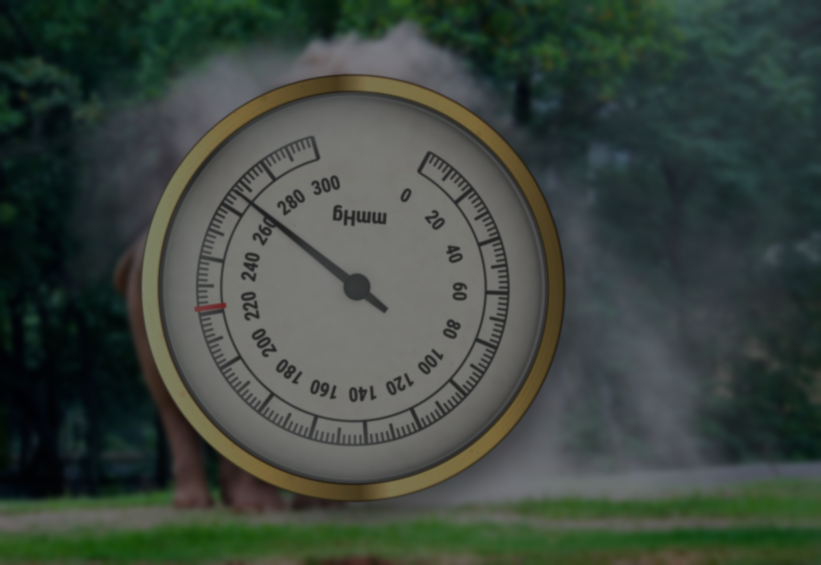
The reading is 266 mmHg
